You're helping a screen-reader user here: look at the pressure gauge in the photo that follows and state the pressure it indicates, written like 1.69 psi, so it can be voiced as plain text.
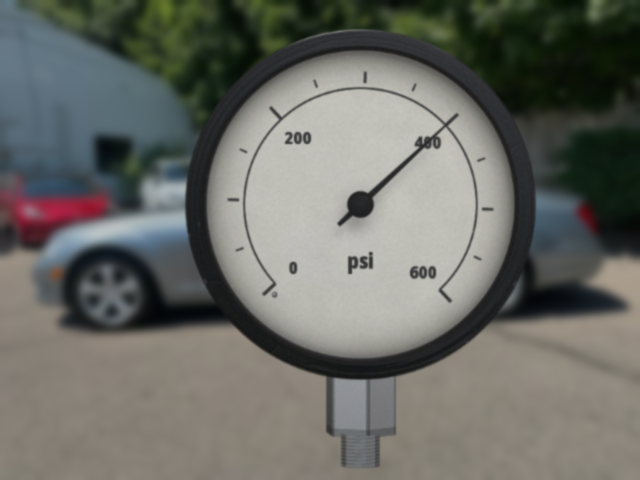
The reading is 400 psi
